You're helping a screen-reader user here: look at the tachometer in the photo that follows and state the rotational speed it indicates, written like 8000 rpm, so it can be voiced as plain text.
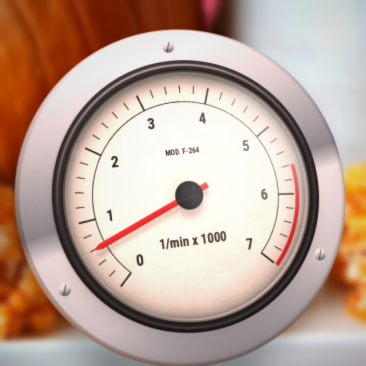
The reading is 600 rpm
